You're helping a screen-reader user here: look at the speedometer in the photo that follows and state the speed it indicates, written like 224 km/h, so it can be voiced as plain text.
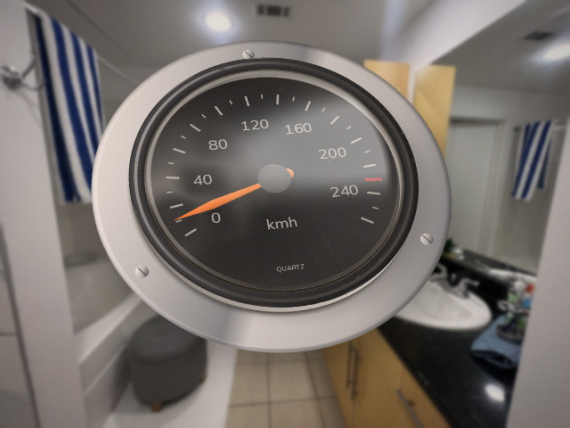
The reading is 10 km/h
